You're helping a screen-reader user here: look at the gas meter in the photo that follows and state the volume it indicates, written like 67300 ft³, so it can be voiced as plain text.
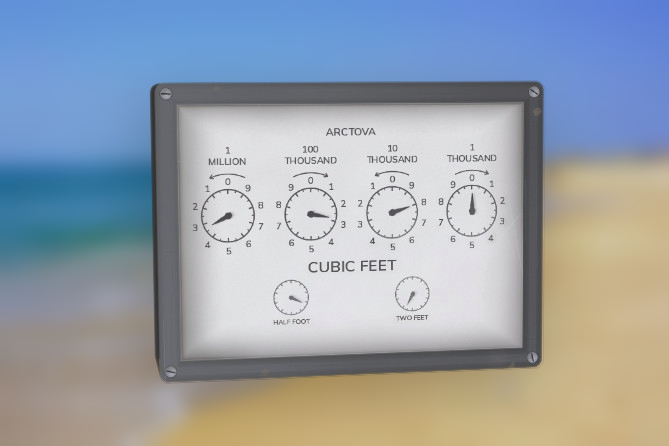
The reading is 328000 ft³
